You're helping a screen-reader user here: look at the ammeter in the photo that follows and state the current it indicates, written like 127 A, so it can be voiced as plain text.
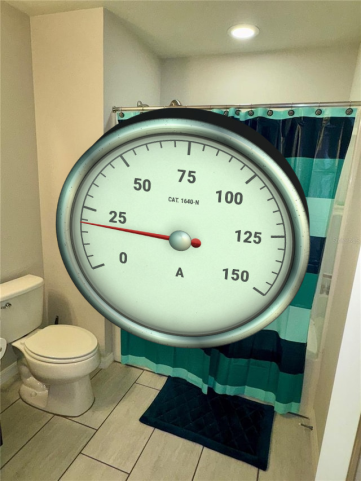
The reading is 20 A
